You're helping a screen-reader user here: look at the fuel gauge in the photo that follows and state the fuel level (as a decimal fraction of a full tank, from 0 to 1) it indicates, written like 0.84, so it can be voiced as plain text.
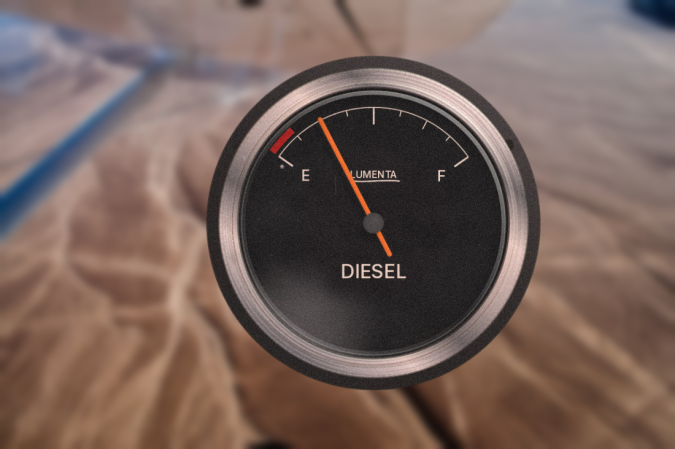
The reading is 0.25
